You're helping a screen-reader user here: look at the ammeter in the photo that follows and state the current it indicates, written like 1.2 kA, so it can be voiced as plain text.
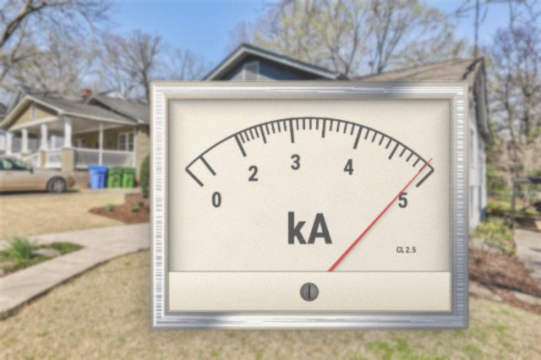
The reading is 4.9 kA
